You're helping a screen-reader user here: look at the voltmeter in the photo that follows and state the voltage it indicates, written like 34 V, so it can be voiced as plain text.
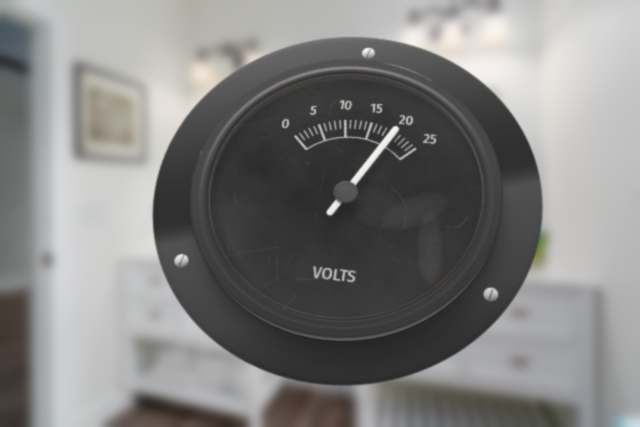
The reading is 20 V
